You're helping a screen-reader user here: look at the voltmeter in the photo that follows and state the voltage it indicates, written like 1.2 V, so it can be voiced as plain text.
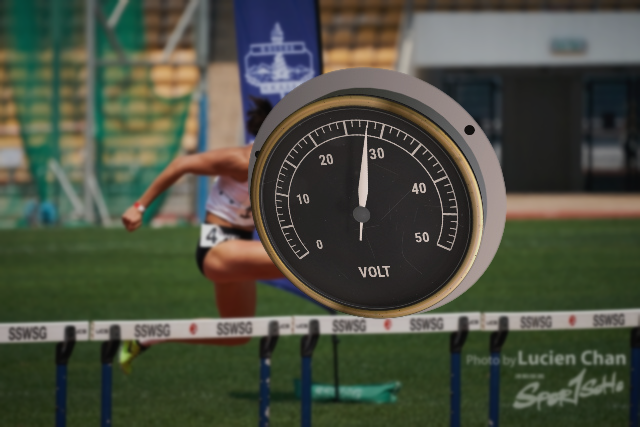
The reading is 28 V
